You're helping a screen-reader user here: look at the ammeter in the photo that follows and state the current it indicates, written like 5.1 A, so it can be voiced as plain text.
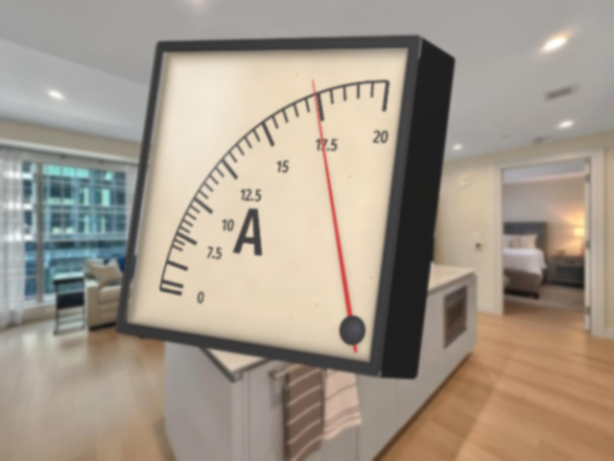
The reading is 17.5 A
